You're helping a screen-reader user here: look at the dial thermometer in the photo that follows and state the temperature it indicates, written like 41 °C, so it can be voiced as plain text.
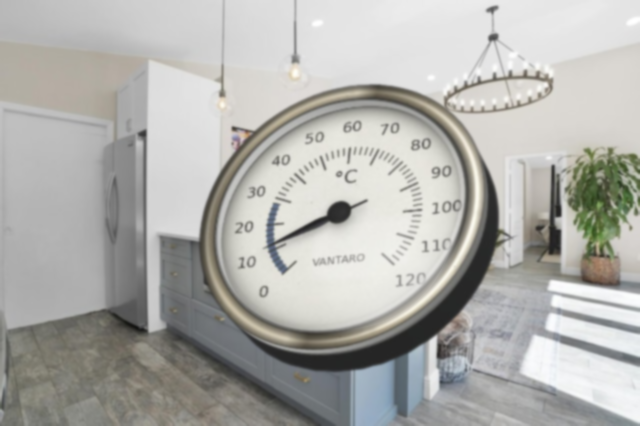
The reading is 10 °C
